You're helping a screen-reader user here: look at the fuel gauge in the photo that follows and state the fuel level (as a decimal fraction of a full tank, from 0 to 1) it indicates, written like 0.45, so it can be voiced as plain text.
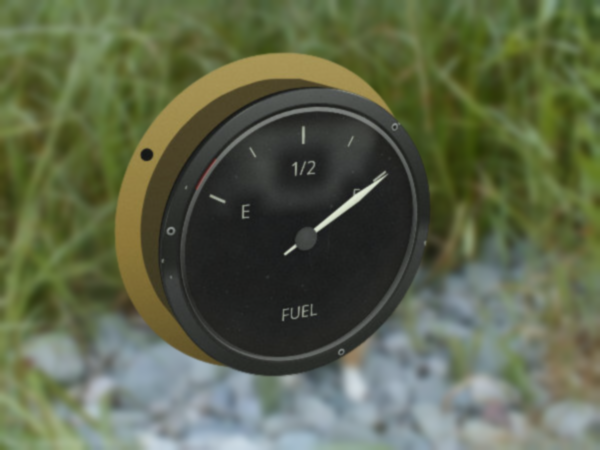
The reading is 1
